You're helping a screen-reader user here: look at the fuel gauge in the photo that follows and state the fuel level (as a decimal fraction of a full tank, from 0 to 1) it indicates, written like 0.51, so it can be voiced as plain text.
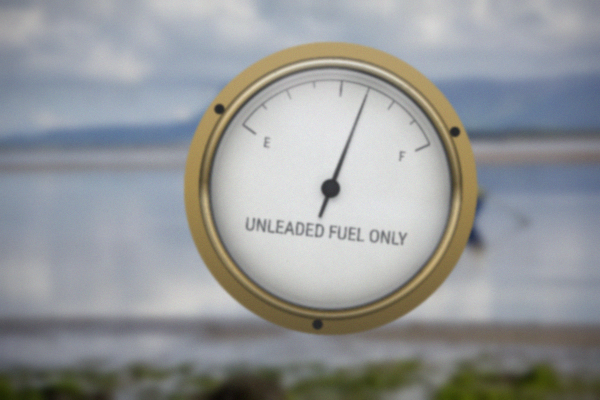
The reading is 0.625
